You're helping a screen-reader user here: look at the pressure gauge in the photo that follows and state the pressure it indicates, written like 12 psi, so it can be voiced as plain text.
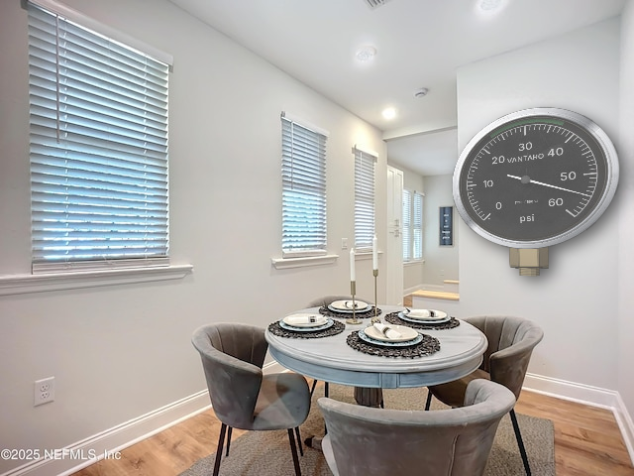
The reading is 55 psi
